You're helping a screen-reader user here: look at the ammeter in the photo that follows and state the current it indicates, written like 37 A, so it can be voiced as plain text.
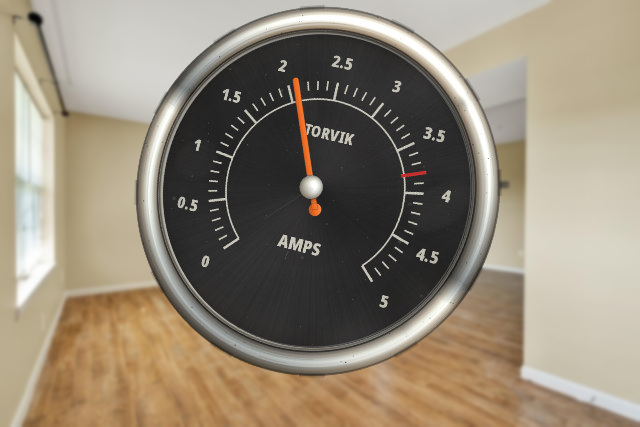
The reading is 2.1 A
